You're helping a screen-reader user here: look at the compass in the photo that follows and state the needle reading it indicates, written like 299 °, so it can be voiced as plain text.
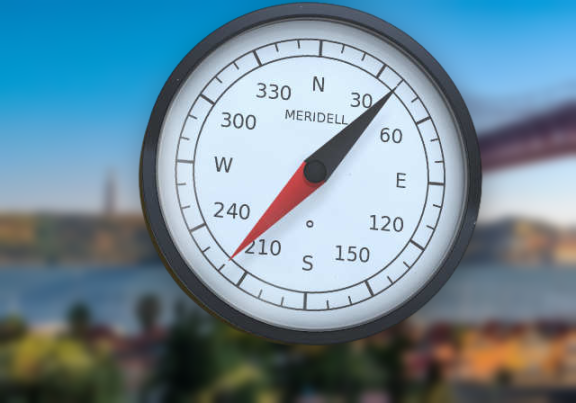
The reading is 220 °
